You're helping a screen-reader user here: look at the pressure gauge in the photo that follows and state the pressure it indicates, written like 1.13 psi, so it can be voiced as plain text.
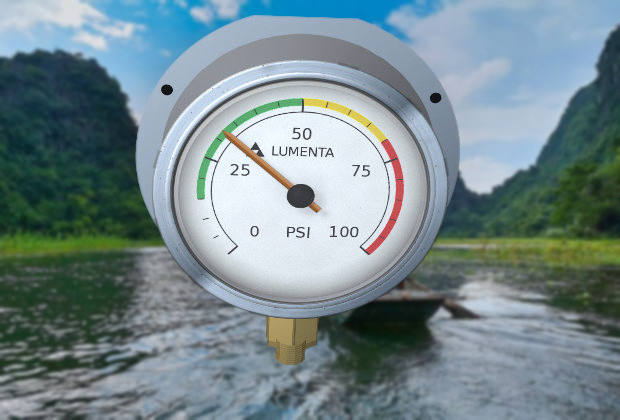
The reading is 32.5 psi
